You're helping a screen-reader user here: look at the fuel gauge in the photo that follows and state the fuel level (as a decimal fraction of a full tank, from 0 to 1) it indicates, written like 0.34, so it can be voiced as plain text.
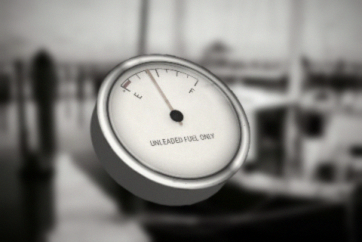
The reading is 0.375
